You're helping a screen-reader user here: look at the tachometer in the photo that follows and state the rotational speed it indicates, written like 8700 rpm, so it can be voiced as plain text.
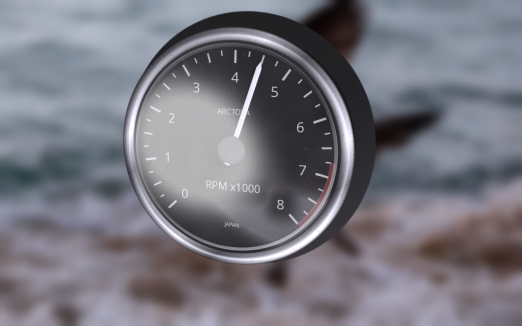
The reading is 4500 rpm
